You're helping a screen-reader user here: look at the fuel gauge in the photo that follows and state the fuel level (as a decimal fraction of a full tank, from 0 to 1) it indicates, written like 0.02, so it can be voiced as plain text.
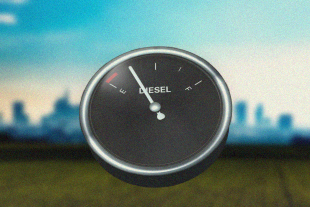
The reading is 0.25
